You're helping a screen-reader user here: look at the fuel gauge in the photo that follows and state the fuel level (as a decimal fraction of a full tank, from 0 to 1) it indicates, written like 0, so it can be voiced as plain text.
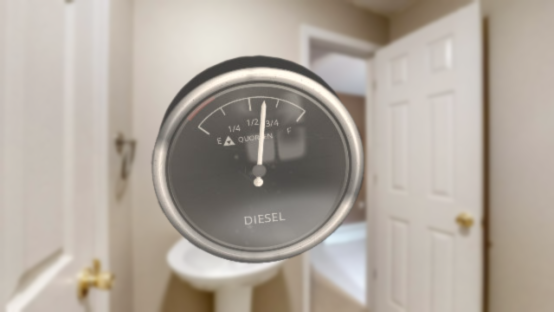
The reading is 0.625
